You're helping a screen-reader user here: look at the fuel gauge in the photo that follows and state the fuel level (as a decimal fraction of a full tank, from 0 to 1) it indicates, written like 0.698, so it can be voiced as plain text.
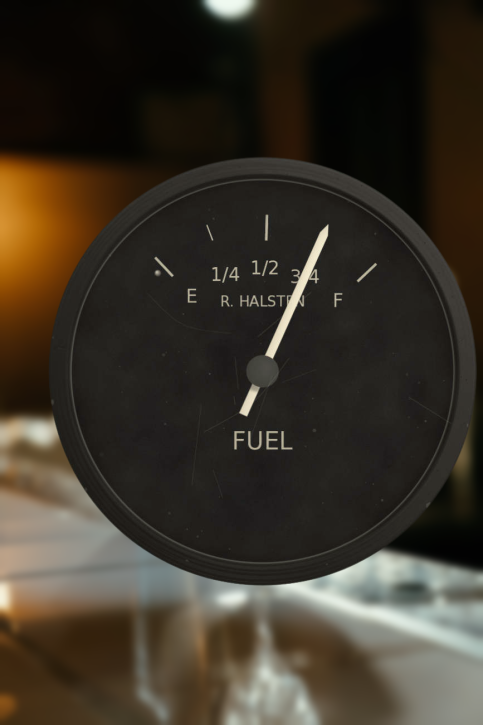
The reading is 0.75
